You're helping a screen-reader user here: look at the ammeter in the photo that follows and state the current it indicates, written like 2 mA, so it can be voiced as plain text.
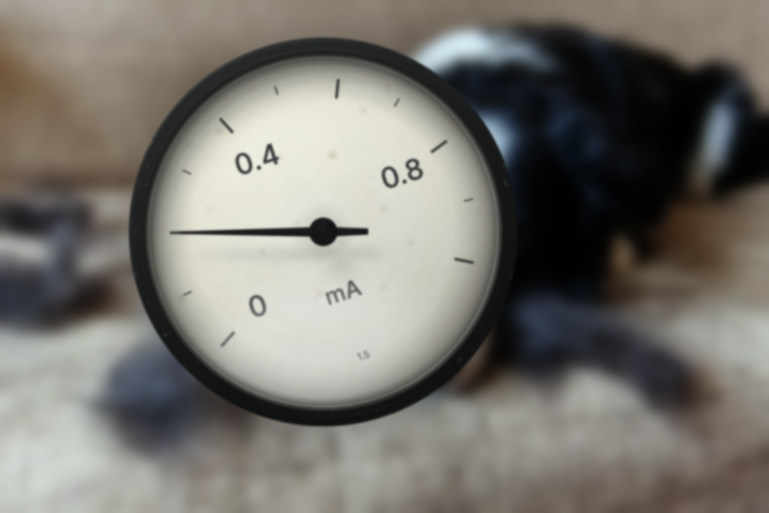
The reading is 0.2 mA
